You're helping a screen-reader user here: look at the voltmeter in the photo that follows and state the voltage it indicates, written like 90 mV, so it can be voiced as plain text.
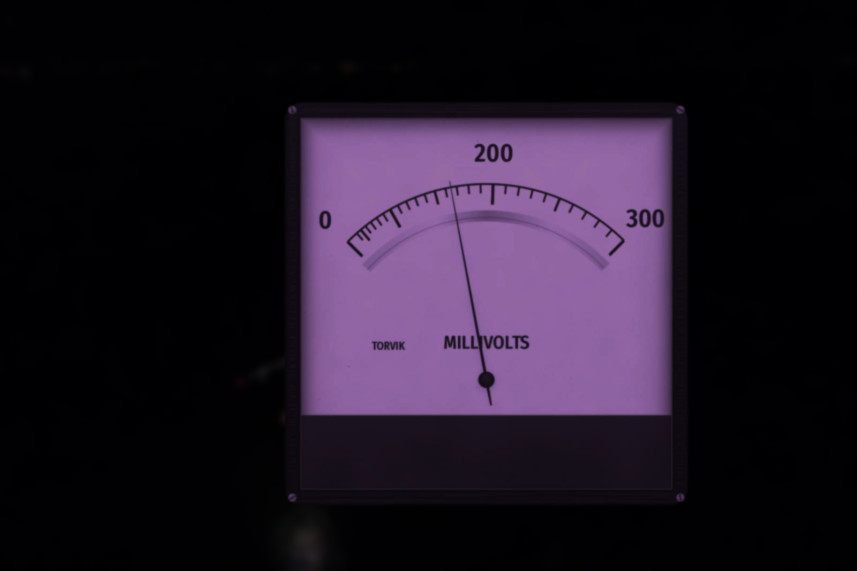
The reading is 165 mV
